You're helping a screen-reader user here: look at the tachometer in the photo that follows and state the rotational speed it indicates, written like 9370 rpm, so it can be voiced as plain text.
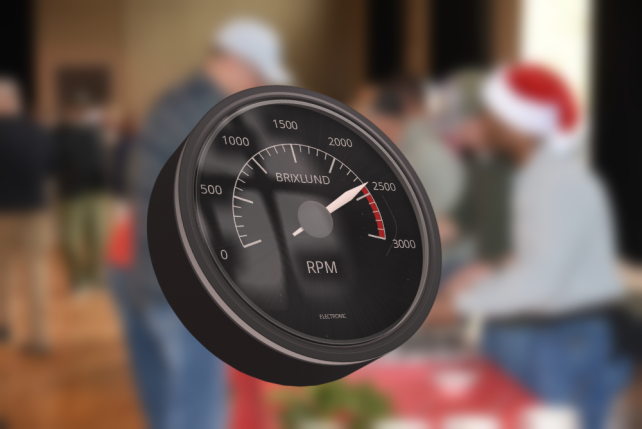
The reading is 2400 rpm
